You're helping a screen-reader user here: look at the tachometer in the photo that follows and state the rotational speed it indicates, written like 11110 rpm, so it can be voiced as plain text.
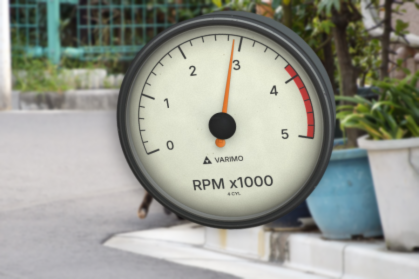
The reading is 2900 rpm
